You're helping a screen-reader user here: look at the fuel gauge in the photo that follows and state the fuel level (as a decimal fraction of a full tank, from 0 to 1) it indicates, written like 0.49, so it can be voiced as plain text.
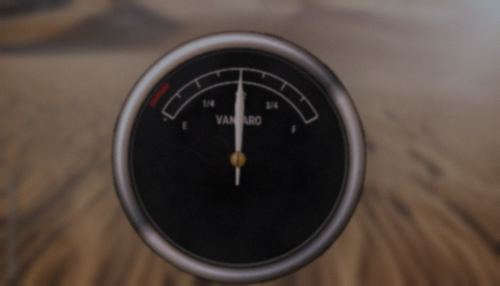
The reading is 0.5
